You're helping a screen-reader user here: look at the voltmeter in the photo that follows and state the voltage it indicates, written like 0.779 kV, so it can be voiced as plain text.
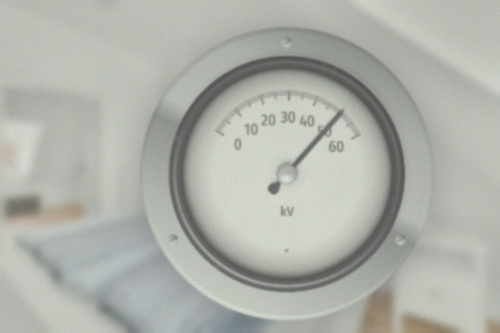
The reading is 50 kV
